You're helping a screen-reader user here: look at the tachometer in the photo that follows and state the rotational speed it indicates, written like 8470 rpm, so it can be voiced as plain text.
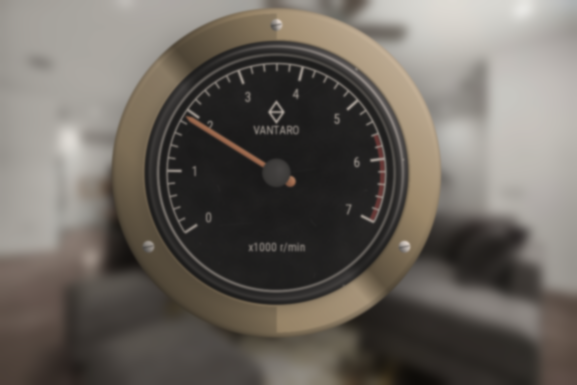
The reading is 1900 rpm
